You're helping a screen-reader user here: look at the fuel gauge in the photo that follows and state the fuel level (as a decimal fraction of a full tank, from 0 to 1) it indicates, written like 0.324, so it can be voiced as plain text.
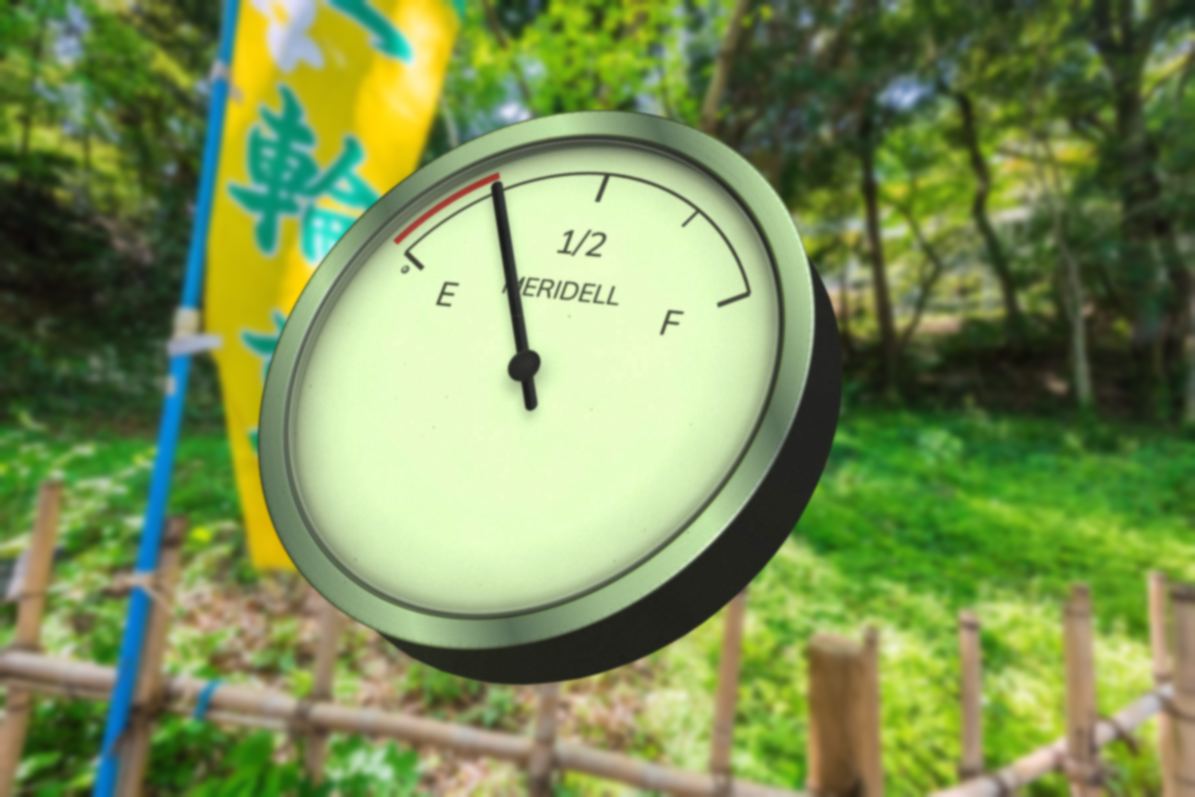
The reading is 0.25
